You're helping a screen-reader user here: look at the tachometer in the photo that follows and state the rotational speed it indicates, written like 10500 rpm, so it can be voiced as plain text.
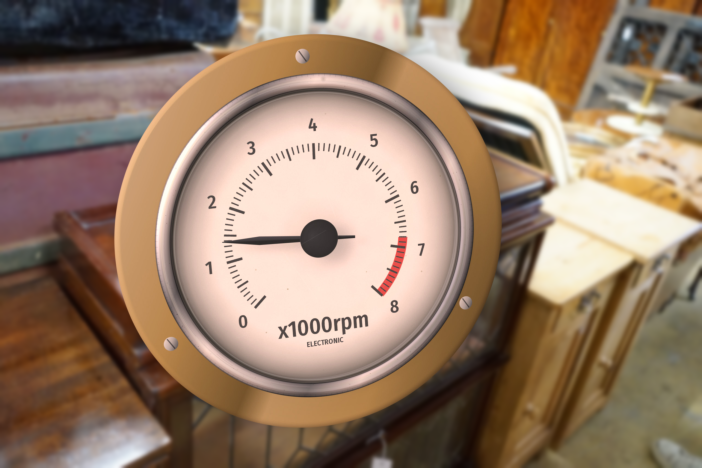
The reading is 1400 rpm
